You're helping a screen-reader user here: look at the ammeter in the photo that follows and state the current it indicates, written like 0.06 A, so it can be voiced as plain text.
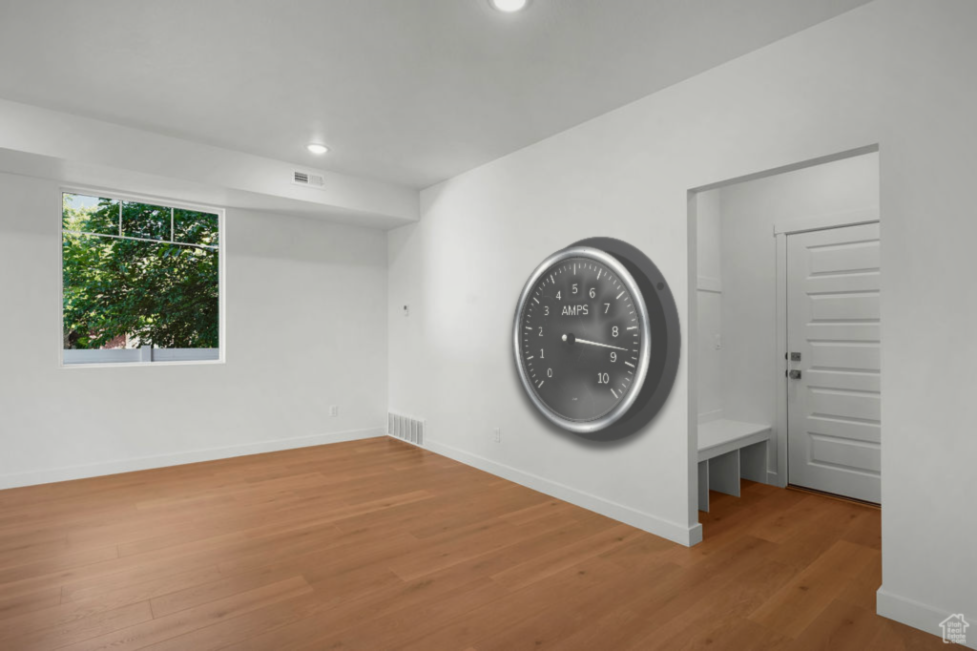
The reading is 8.6 A
